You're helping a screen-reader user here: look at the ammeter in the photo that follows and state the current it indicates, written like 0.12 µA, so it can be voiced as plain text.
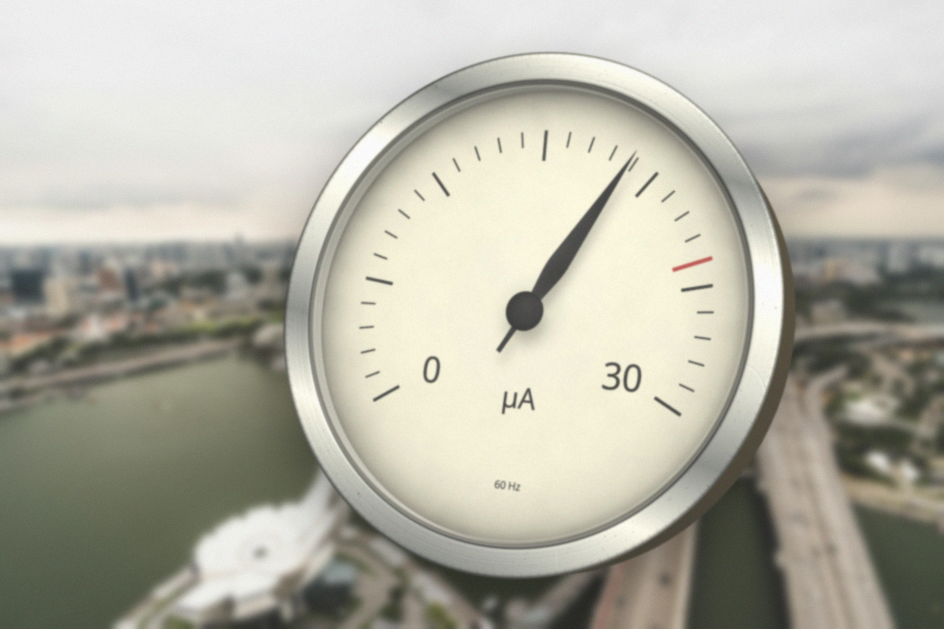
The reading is 19 µA
